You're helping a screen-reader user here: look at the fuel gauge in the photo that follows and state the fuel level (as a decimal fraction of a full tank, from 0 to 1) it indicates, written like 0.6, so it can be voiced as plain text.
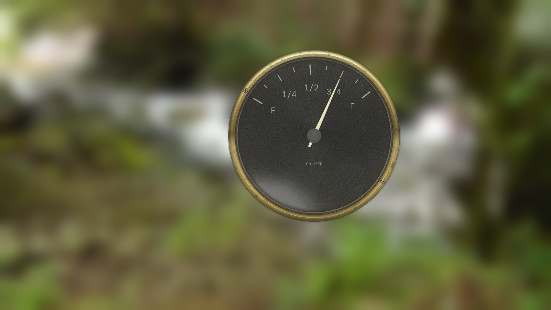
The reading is 0.75
